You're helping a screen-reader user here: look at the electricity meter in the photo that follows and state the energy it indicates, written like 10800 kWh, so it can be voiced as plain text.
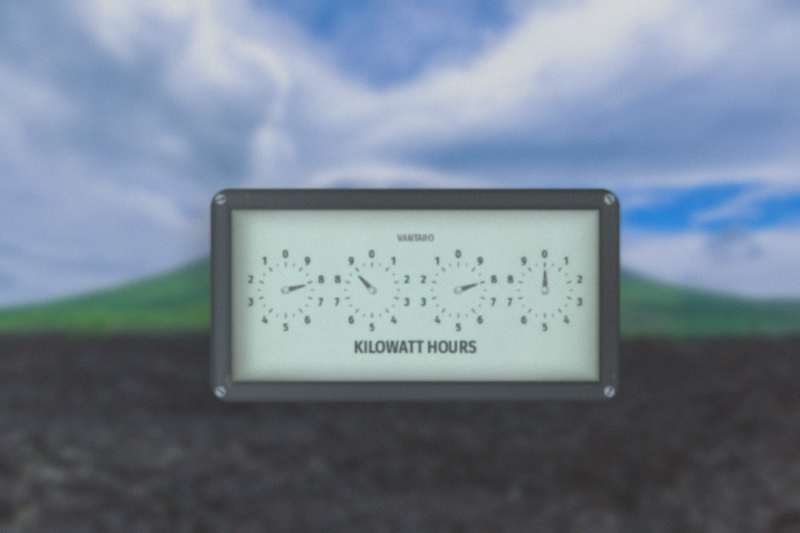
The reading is 7880 kWh
